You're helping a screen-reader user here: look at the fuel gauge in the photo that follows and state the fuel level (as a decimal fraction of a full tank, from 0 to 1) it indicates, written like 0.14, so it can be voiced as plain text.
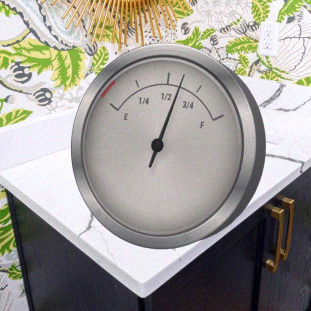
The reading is 0.625
